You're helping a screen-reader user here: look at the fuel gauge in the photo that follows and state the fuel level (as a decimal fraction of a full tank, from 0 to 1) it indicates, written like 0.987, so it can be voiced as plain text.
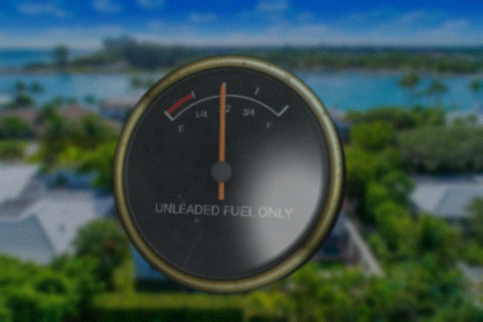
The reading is 0.5
